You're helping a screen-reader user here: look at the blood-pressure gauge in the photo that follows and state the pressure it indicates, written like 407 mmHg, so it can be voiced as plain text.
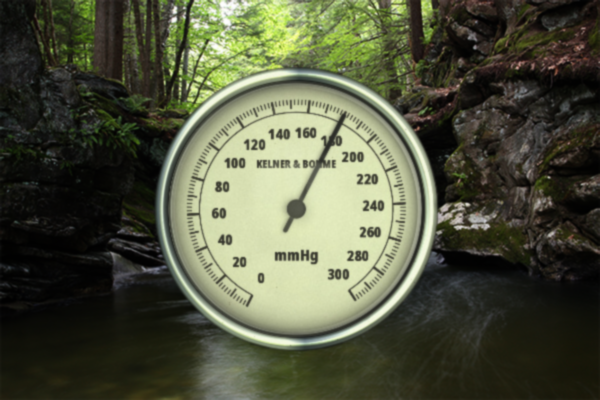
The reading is 180 mmHg
